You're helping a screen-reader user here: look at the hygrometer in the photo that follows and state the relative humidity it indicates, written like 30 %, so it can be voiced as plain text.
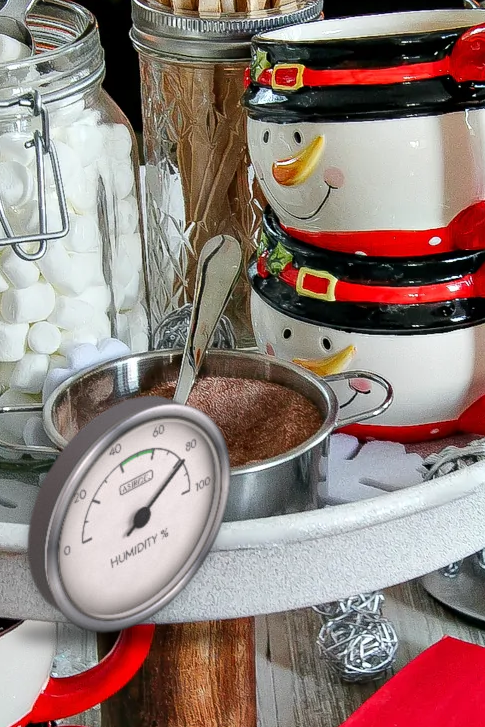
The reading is 80 %
